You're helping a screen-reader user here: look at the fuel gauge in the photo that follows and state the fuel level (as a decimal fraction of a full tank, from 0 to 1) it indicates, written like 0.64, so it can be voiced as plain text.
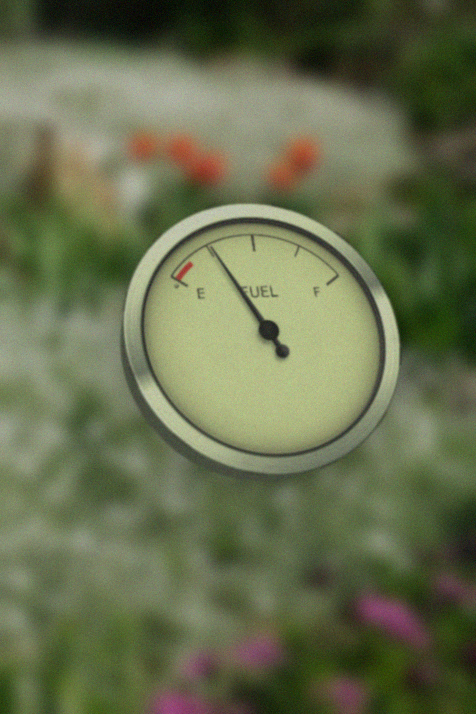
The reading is 0.25
